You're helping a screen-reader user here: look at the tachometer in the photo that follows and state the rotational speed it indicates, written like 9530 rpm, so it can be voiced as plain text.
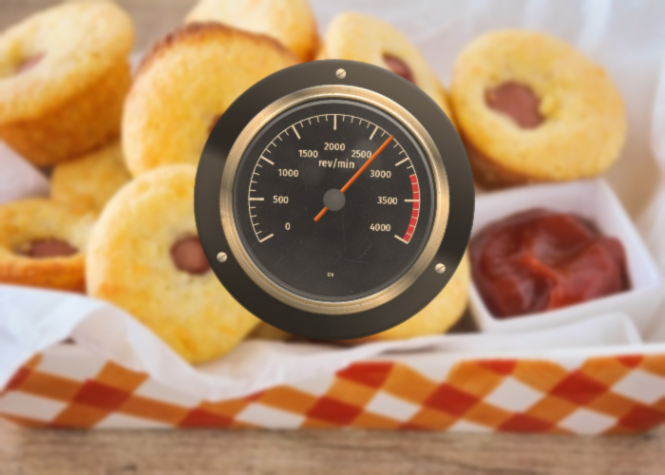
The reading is 2700 rpm
